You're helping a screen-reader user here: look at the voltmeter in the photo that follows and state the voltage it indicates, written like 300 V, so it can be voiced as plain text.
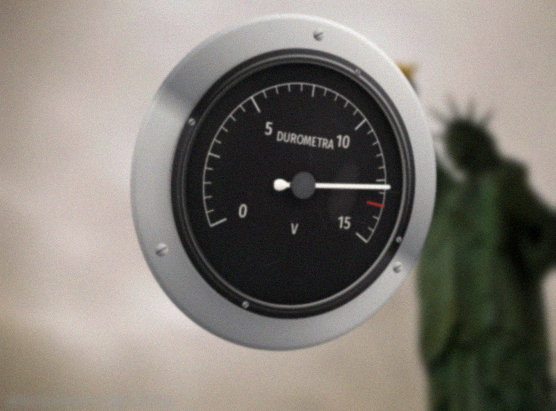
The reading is 12.75 V
